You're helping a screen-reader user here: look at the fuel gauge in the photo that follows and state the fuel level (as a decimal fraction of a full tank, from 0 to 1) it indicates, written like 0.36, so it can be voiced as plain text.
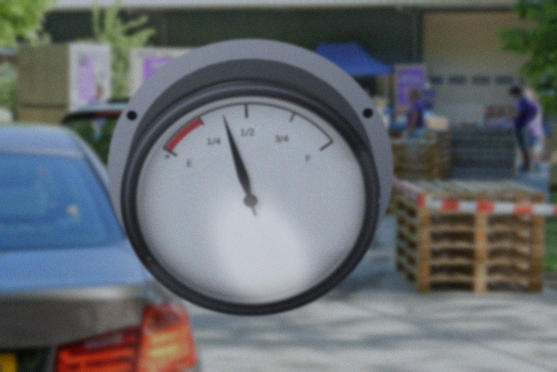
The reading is 0.375
